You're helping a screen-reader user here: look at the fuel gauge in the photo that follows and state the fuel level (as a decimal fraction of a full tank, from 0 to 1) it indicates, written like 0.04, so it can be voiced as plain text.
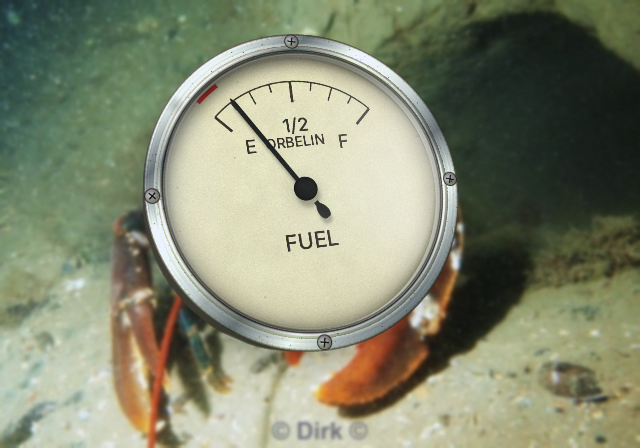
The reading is 0.125
